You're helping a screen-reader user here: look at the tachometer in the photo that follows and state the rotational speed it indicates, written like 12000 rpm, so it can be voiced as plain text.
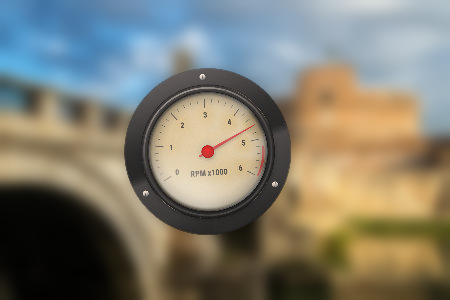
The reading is 4600 rpm
